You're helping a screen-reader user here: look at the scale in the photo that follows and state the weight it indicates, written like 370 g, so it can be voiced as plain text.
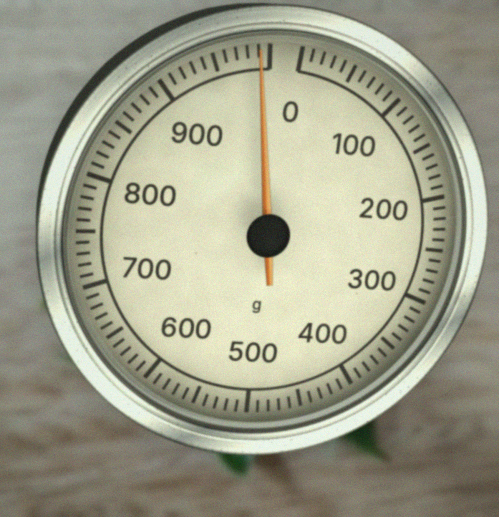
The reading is 990 g
